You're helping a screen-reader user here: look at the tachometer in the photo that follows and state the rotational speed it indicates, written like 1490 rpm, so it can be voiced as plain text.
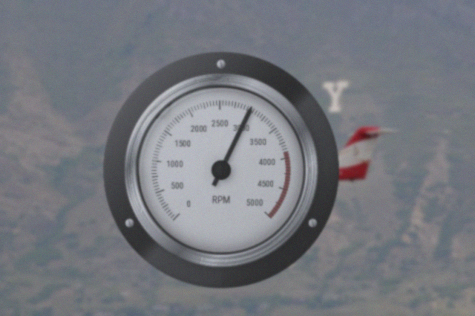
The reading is 3000 rpm
